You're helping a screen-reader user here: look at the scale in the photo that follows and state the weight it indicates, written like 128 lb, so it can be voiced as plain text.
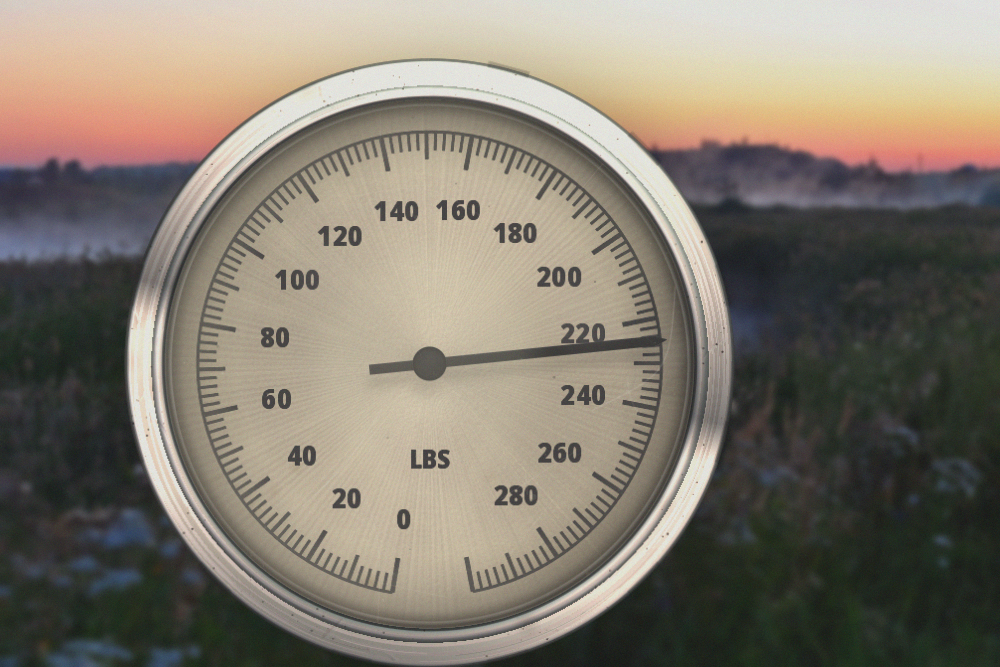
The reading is 225 lb
